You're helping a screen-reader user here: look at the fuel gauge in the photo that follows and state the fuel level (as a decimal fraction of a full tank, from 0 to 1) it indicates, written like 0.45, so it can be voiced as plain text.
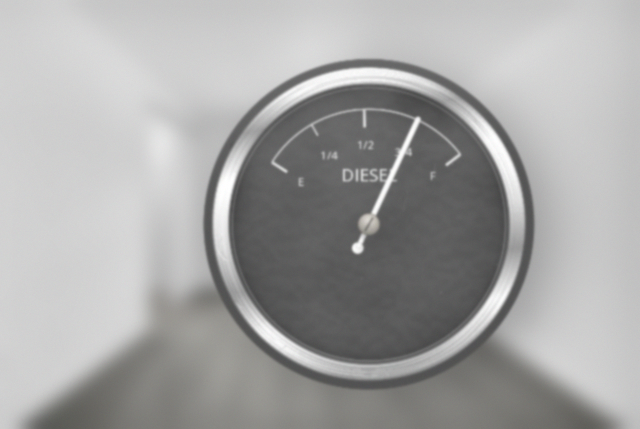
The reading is 0.75
